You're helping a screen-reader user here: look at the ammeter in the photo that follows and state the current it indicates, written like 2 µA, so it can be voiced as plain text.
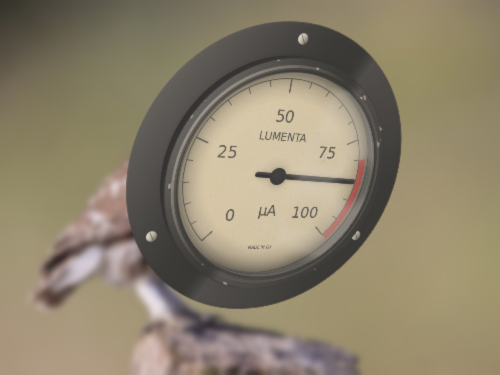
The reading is 85 µA
